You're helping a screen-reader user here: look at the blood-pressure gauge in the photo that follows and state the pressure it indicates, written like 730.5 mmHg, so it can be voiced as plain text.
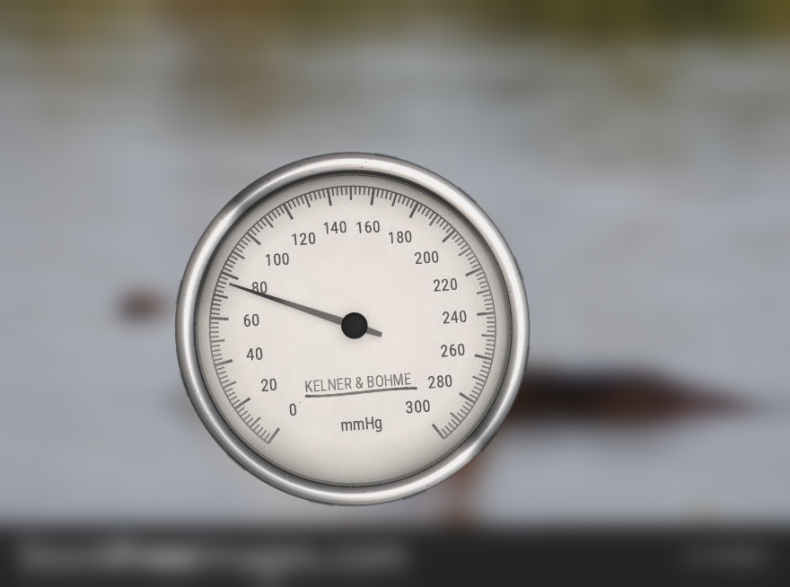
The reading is 76 mmHg
